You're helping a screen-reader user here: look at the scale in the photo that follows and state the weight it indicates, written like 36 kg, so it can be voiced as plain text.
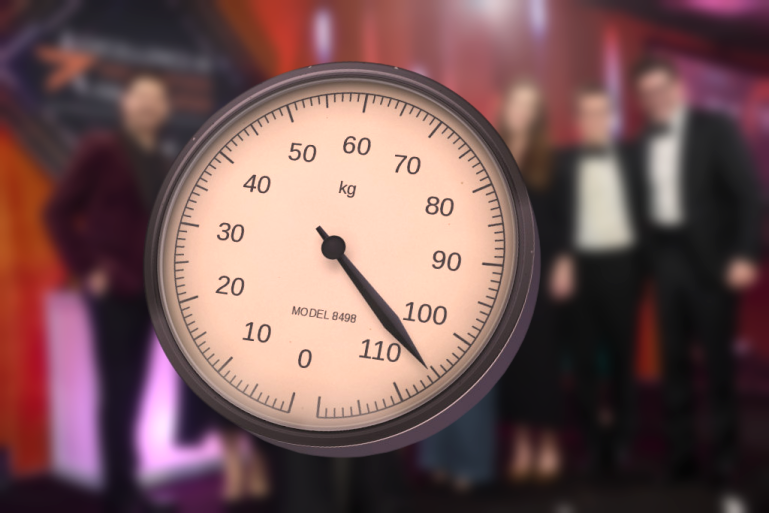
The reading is 105.5 kg
